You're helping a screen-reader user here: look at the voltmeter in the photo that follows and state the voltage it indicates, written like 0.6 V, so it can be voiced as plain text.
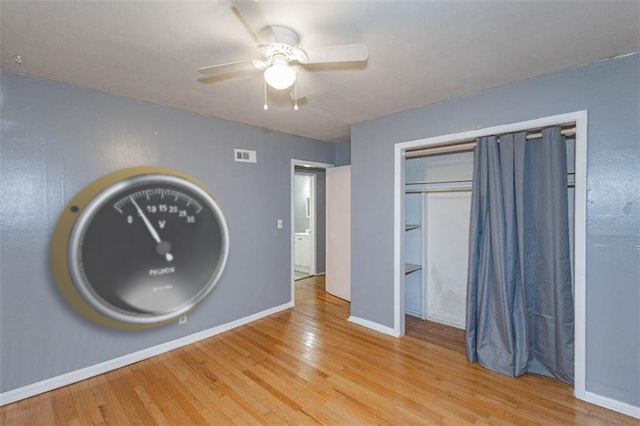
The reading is 5 V
